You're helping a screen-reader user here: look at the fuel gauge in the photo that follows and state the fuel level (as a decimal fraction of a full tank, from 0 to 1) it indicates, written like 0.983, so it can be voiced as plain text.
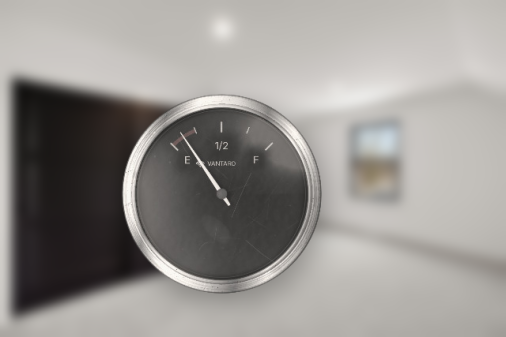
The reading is 0.125
